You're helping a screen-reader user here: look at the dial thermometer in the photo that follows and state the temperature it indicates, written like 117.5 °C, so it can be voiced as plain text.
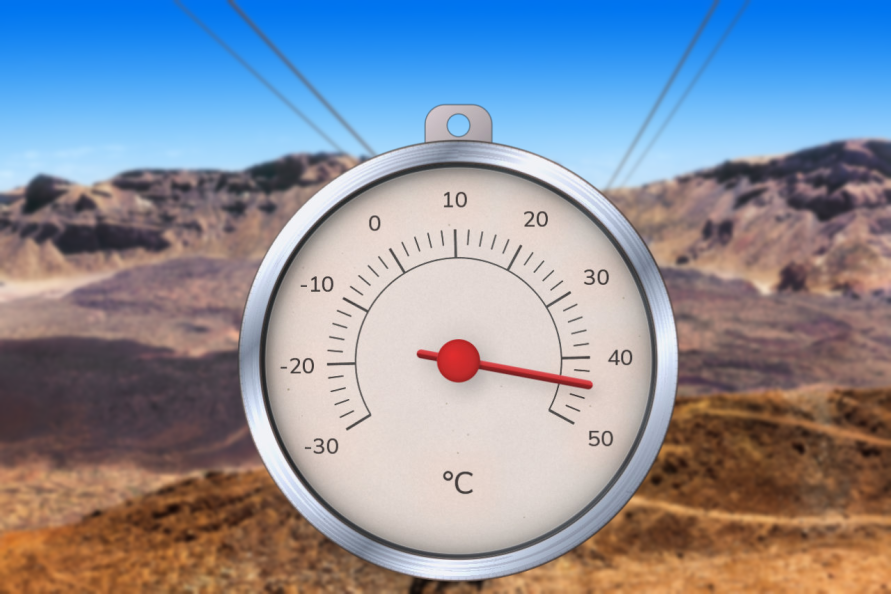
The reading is 44 °C
